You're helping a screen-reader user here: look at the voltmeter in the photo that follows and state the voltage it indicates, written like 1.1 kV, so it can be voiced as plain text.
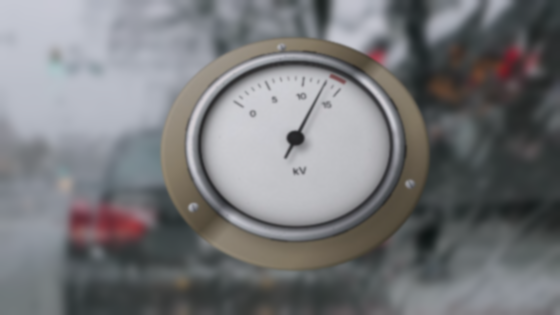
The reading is 13 kV
